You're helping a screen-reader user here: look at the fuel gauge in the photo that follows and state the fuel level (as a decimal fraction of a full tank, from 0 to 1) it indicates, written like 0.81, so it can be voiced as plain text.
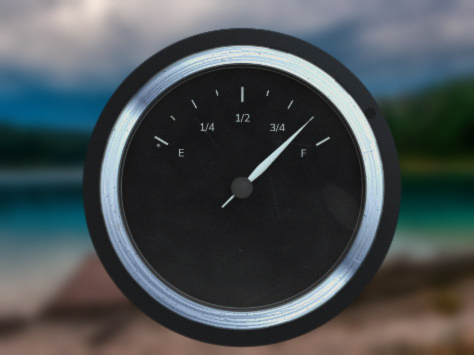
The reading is 0.875
